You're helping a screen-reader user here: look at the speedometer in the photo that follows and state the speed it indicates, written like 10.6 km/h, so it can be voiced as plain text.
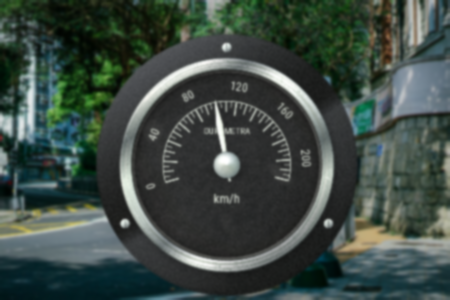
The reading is 100 km/h
